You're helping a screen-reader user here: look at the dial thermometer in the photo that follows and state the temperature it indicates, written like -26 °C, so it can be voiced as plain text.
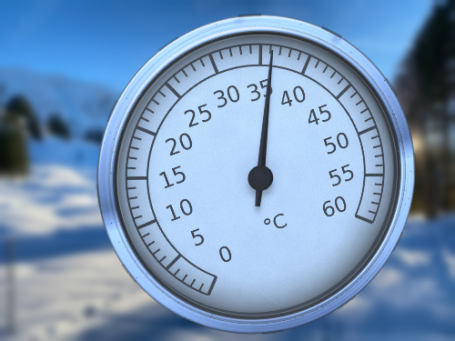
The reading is 36 °C
